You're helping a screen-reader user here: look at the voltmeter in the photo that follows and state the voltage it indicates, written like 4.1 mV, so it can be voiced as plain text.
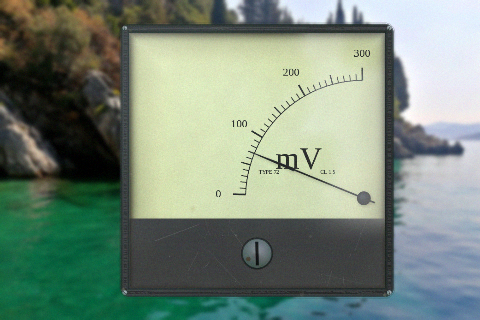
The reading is 70 mV
